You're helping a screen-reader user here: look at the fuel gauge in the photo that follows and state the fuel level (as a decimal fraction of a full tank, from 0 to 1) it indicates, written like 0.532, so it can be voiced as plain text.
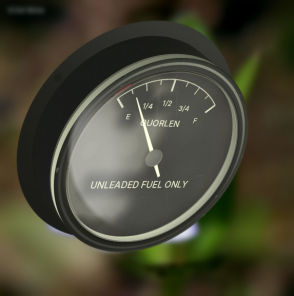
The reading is 0.125
